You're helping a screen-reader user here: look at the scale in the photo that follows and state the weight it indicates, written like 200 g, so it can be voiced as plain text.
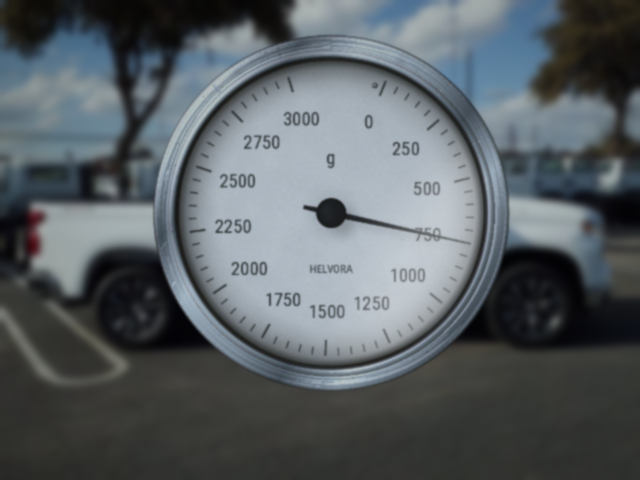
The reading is 750 g
